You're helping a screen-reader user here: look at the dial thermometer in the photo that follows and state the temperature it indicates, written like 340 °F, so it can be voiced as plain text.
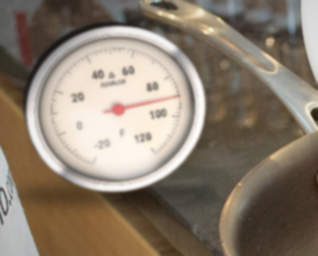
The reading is 90 °F
